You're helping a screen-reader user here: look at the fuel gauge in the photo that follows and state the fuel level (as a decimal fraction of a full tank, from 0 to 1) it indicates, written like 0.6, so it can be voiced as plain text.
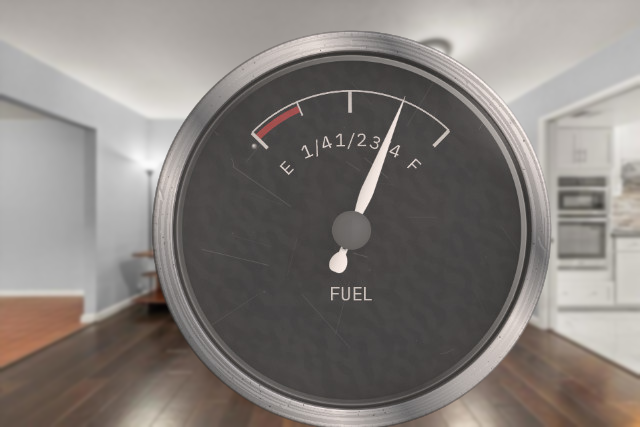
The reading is 0.75
